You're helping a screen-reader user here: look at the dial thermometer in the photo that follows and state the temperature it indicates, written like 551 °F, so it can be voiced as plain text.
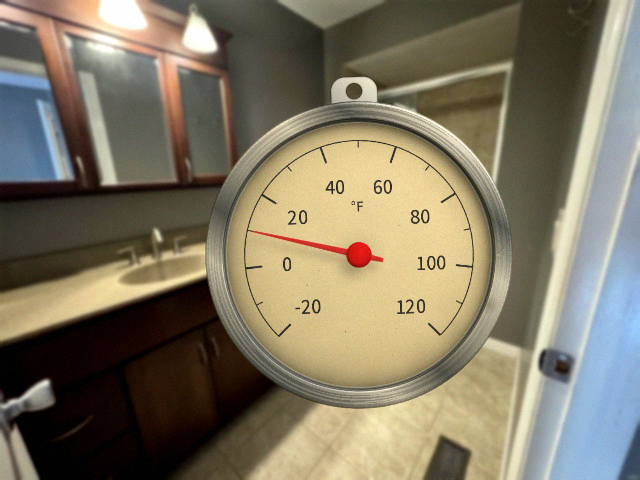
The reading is 10 °F
